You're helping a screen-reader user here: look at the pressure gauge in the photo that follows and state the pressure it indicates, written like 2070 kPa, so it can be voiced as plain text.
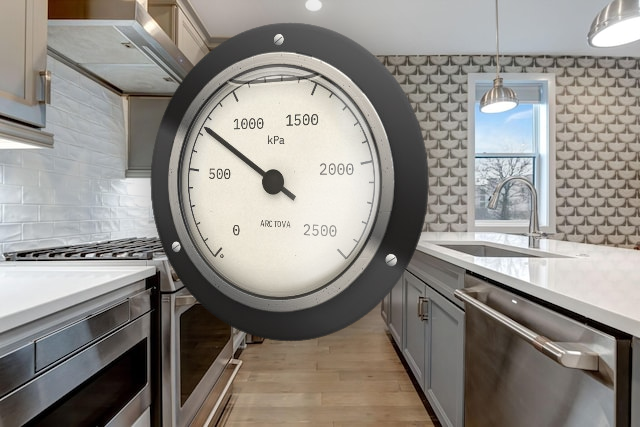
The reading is 750 kPa
